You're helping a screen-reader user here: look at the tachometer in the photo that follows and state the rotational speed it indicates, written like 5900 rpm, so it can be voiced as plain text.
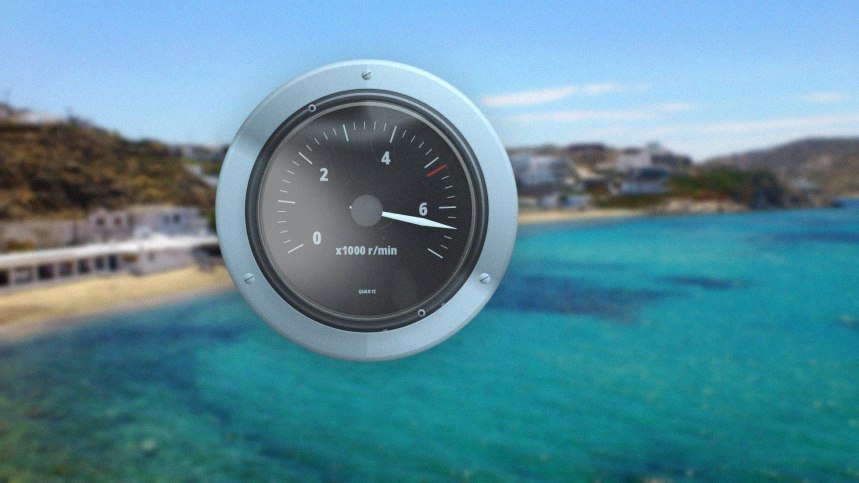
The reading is 6400 rpm
